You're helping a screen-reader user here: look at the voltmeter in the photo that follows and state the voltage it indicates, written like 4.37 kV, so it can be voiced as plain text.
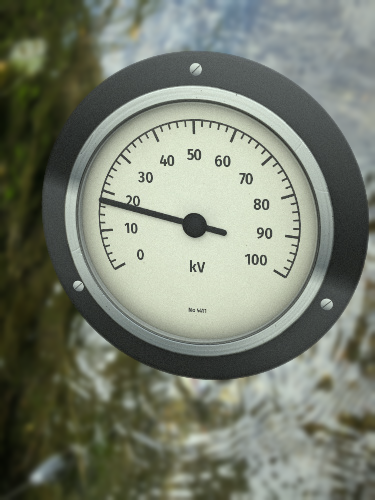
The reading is 18 kV
